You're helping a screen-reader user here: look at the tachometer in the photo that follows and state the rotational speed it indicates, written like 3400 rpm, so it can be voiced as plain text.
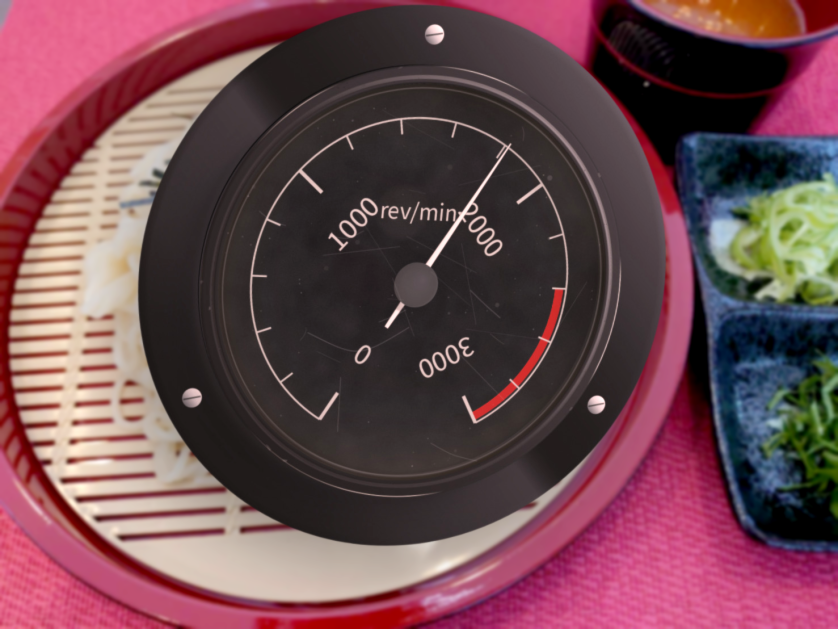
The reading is 1800 rpm
